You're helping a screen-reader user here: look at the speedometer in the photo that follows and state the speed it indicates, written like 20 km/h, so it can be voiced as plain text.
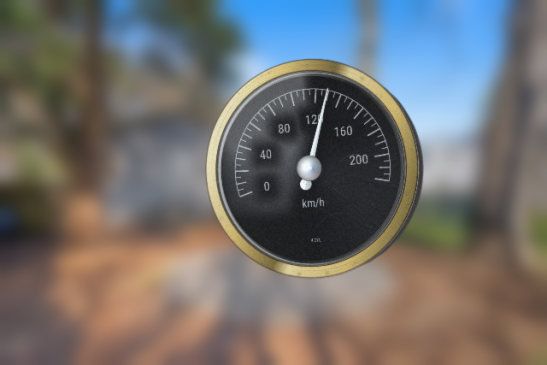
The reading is 130 km/h
